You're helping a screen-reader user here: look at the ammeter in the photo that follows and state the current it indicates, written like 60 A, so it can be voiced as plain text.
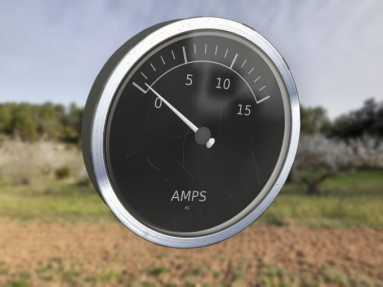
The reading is 0.5 A
